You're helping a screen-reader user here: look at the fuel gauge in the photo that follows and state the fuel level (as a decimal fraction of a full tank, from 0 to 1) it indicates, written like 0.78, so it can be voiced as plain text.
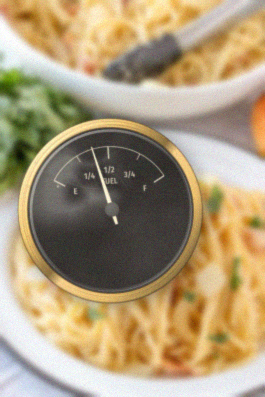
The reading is 0.375
